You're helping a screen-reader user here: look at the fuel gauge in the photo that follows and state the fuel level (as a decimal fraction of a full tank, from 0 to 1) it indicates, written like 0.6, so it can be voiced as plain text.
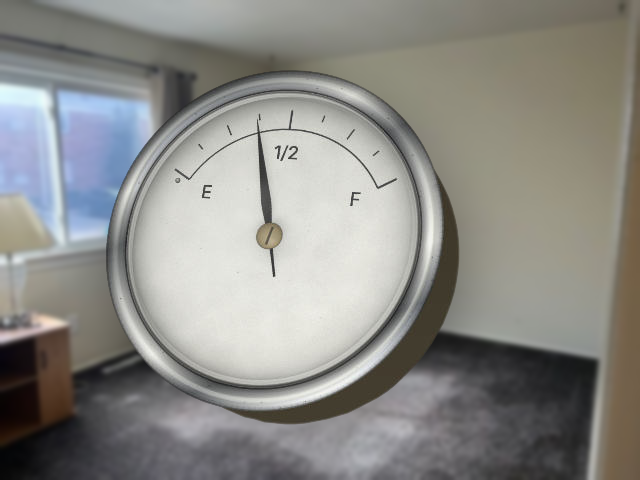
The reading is 0.375
